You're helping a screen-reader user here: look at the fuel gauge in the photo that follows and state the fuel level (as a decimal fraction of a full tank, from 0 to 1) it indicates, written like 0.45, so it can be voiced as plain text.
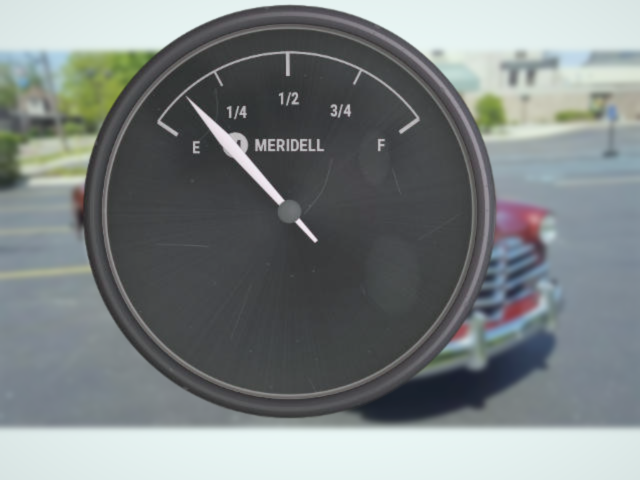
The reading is 0.125
